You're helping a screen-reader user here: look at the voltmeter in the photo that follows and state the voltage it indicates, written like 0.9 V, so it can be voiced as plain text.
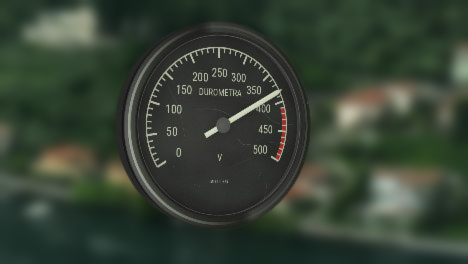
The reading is 380 V
